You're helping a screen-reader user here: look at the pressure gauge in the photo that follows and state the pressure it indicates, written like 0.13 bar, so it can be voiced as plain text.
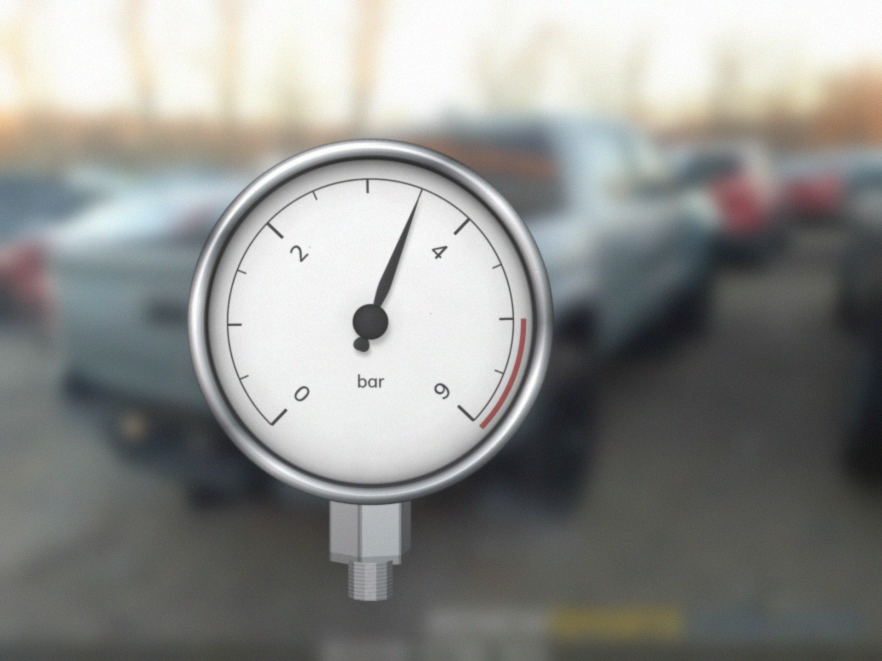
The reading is 3.5 bar
